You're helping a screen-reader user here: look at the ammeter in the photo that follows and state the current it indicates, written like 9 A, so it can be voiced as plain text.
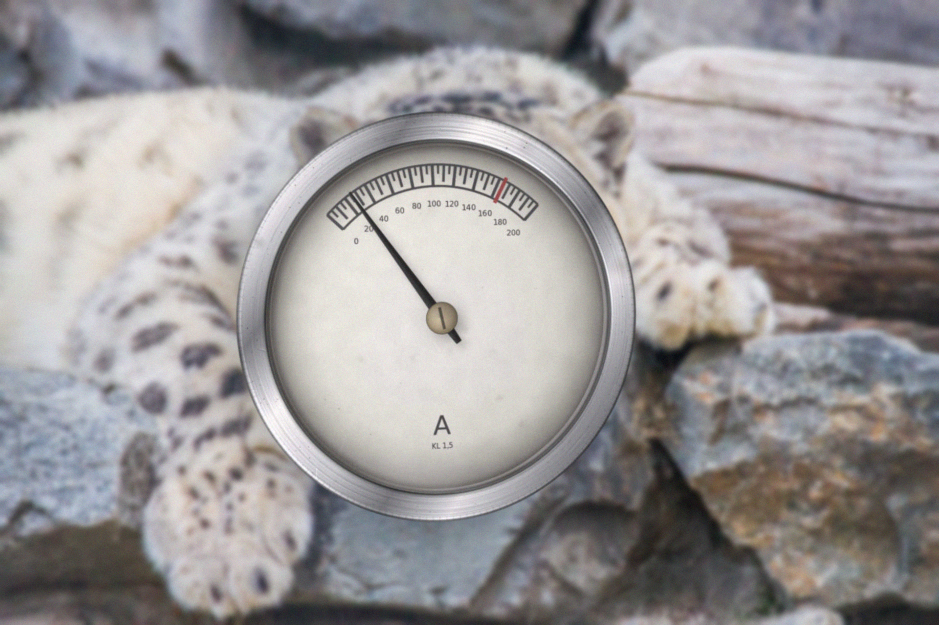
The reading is 25 A
